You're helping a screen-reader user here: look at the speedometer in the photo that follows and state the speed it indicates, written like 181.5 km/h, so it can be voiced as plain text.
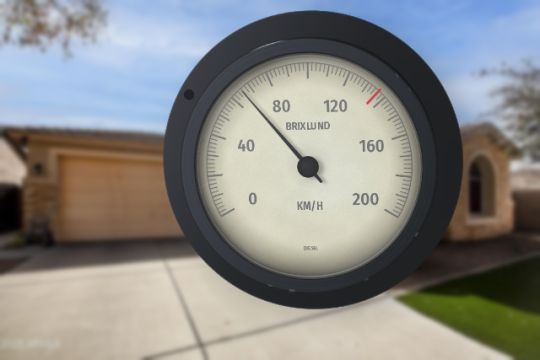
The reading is 66 km/h
